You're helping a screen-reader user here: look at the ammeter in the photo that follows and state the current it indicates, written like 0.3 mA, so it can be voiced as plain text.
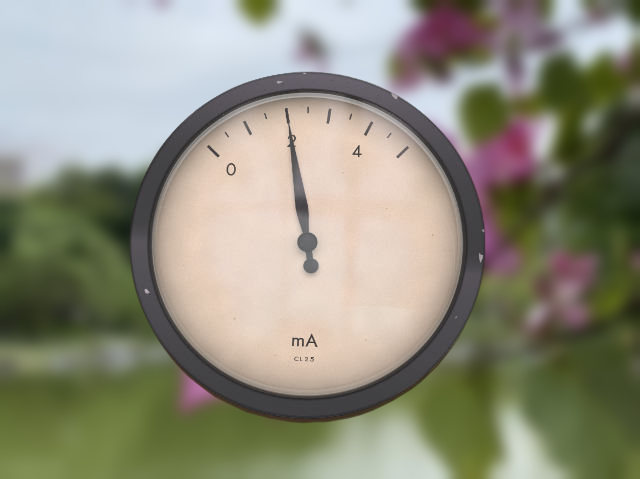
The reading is 2 mA
